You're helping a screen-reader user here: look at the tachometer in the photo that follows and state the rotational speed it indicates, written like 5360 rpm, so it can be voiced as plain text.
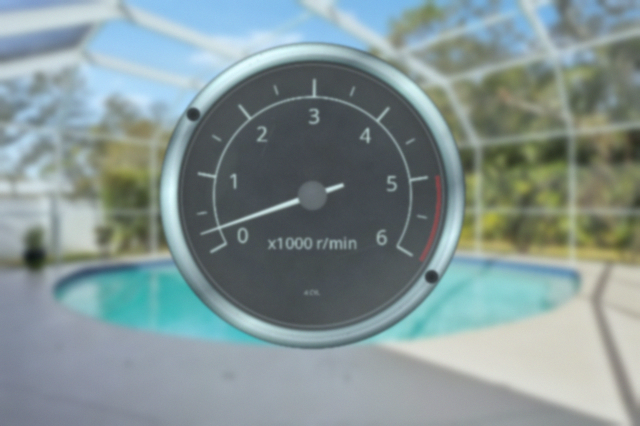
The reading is 250 rpm
